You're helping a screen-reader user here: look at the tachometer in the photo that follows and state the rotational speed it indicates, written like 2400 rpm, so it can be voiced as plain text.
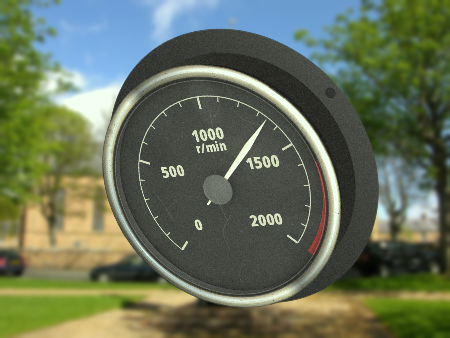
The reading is 1350 rpm
